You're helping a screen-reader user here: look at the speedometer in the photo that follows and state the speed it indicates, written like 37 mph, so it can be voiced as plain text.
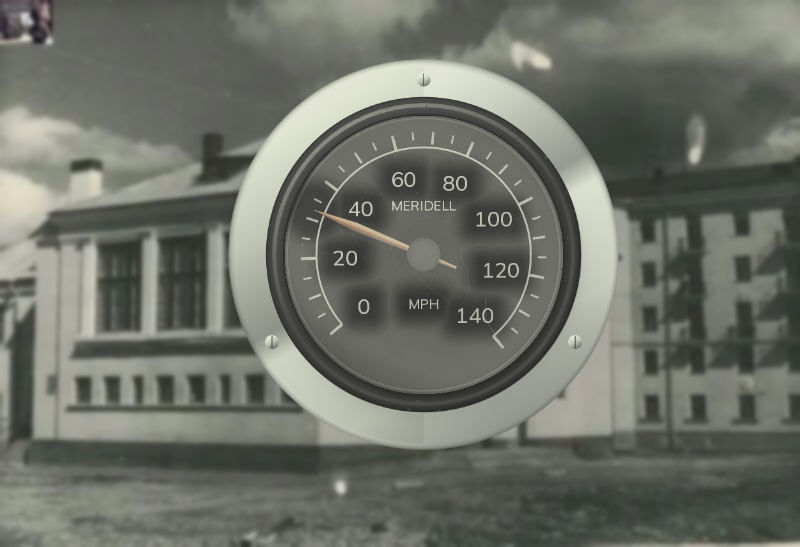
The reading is 32.5 mph
